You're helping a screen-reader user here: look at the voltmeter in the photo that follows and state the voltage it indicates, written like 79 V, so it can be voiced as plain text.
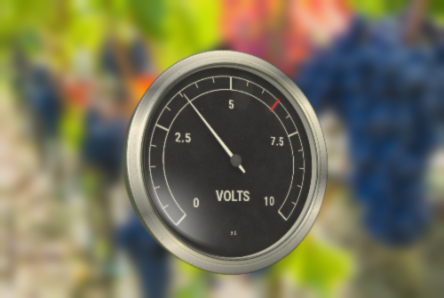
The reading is 3.5 V
